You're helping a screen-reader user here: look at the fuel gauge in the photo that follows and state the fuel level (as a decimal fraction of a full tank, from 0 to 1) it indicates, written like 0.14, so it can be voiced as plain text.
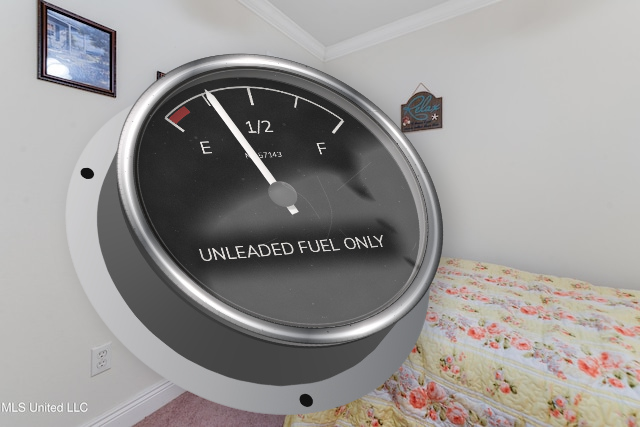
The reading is 0.25
